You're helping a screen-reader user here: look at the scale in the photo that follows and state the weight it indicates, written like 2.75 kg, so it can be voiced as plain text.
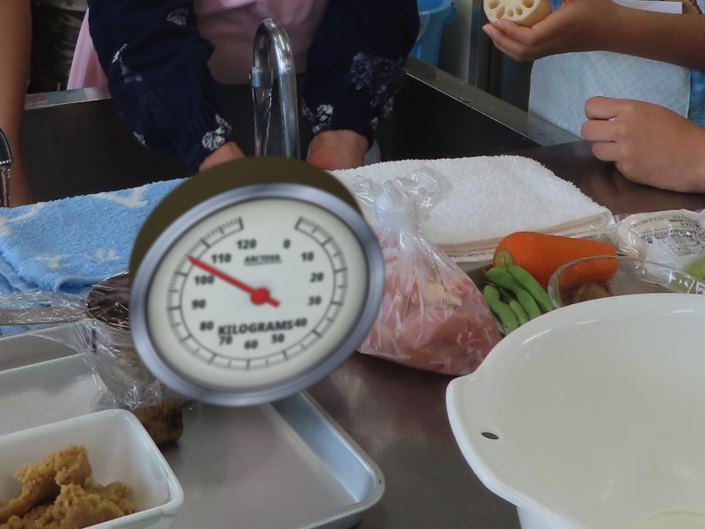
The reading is 105 kg
